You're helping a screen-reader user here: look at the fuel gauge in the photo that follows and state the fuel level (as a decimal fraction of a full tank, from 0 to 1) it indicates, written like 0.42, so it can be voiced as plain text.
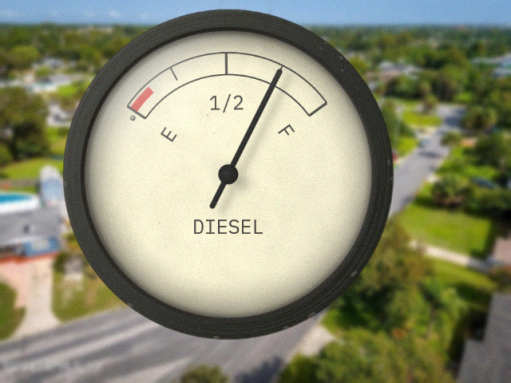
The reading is 0.75
